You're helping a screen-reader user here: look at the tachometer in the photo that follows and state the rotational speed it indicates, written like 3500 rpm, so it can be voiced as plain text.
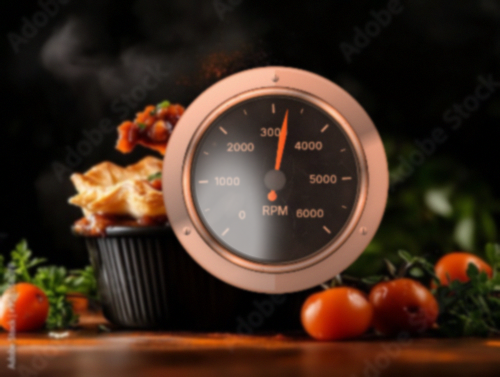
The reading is 3250 rpm
